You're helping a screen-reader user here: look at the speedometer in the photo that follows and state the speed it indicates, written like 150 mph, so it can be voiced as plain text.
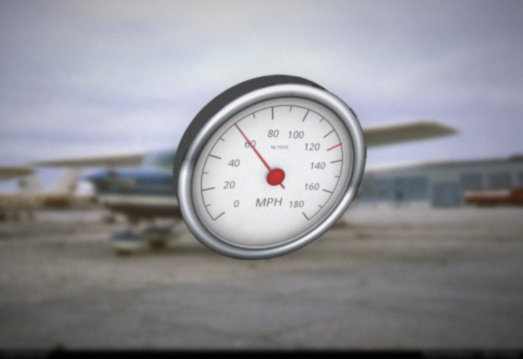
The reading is 60 mph
